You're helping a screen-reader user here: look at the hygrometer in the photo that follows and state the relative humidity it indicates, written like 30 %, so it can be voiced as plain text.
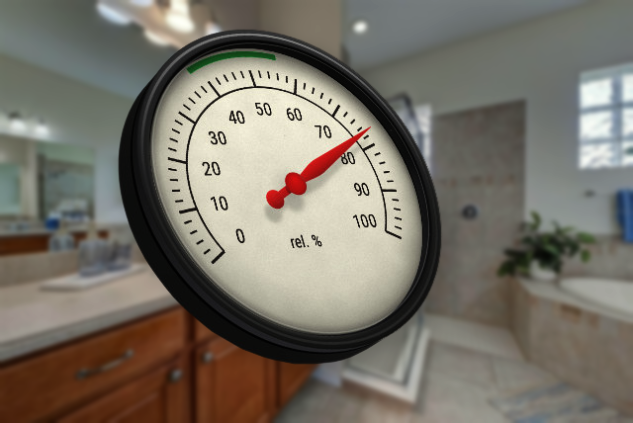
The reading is 77 %
